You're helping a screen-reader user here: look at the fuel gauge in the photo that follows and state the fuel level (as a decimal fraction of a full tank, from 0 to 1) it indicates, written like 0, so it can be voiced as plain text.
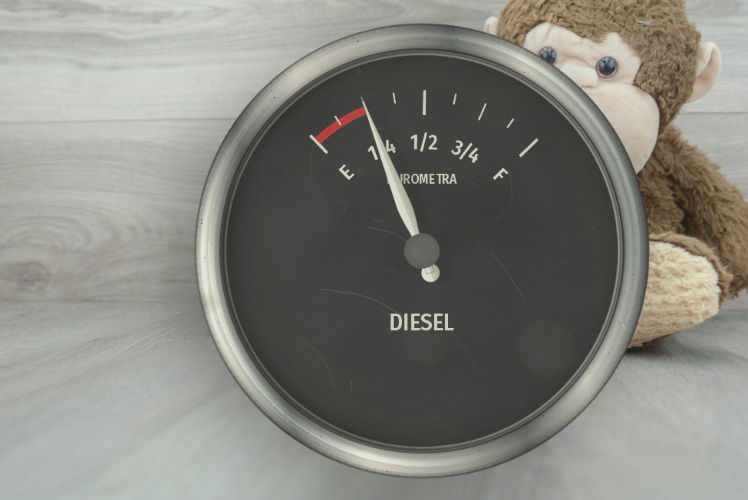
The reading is 0.25
